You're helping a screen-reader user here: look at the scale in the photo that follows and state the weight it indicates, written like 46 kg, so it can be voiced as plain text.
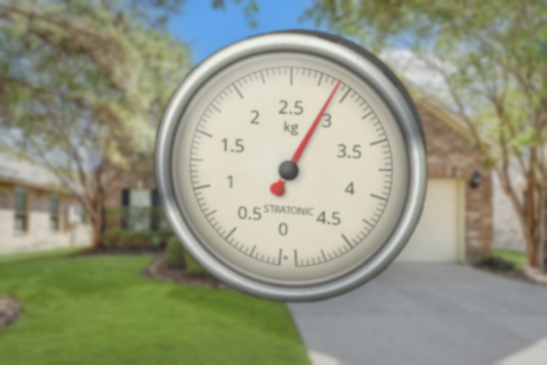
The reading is 2.9 kg
